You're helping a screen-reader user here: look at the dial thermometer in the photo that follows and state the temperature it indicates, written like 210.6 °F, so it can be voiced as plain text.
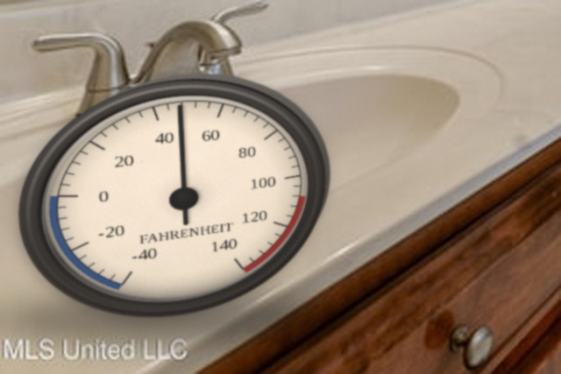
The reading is 48 °F
